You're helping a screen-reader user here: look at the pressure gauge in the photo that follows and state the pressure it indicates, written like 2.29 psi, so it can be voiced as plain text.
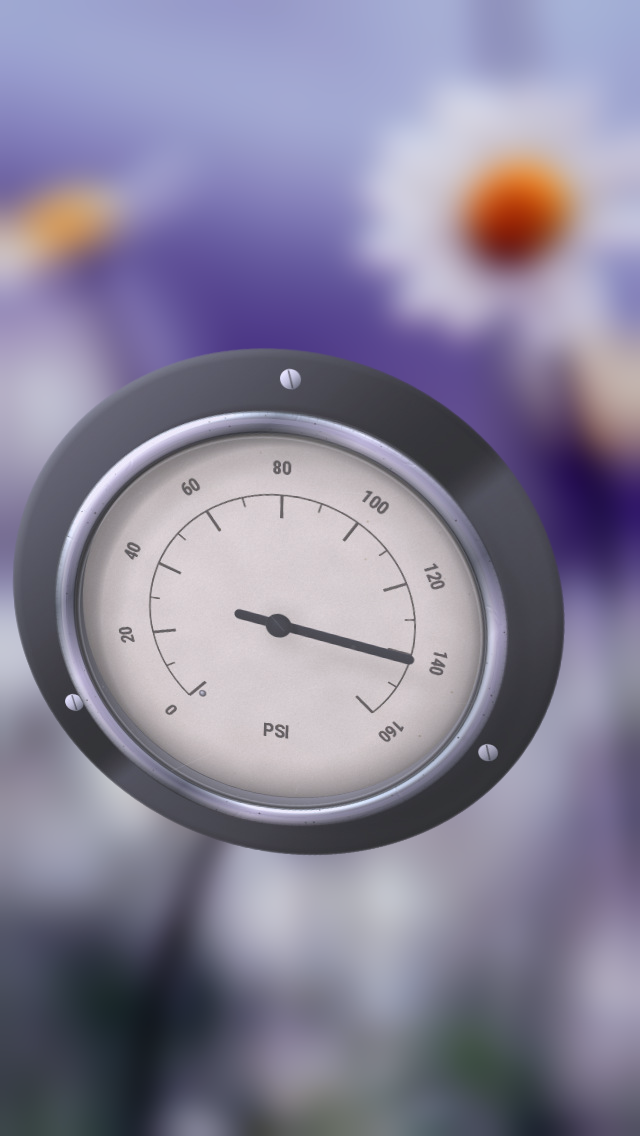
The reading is 140 psi
